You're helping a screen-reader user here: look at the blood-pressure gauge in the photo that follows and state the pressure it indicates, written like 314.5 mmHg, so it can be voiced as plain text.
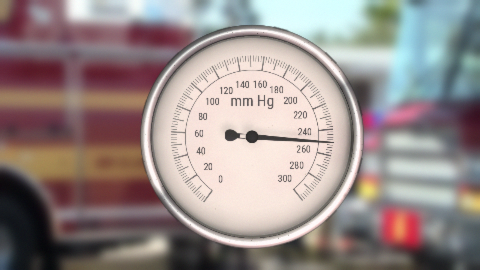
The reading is 250 mmHg
